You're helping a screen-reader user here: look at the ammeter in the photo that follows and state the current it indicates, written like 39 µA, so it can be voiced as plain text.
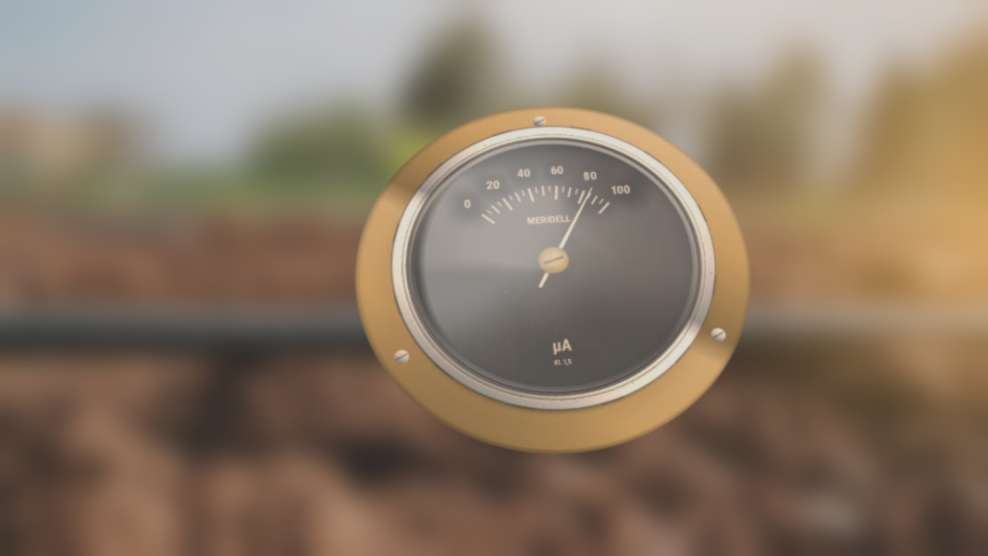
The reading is 85 µA
